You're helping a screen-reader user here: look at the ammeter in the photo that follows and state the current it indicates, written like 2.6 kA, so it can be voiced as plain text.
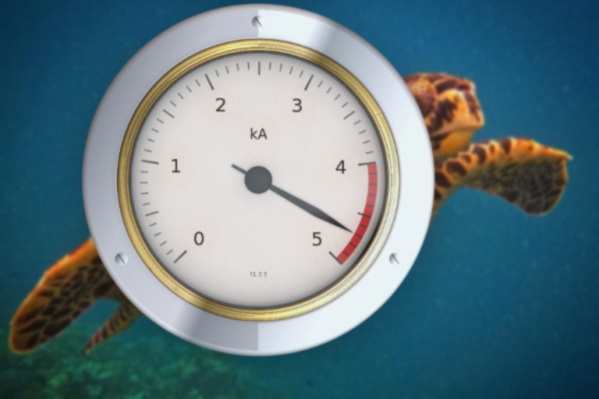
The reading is 4.7 kA
